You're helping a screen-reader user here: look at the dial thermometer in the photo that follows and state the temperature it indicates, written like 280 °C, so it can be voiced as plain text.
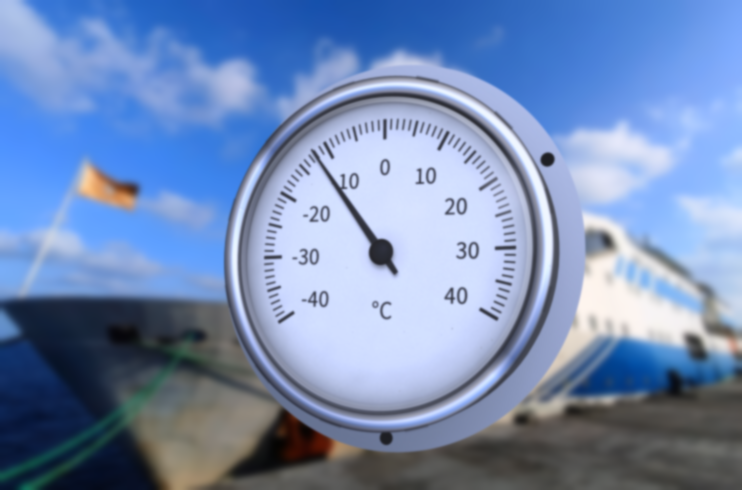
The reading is -12 °C
